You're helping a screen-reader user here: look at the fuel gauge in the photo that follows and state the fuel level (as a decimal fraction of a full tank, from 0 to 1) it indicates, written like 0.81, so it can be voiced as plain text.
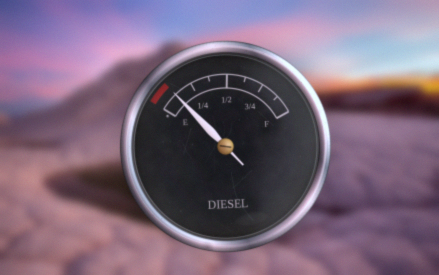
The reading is 0.125
